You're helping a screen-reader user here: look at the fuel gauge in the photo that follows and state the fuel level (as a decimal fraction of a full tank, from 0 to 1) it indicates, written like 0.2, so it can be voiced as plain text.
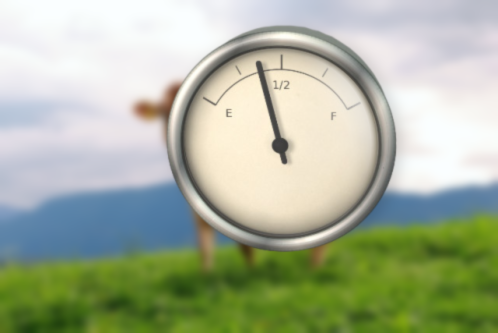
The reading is 0.375
